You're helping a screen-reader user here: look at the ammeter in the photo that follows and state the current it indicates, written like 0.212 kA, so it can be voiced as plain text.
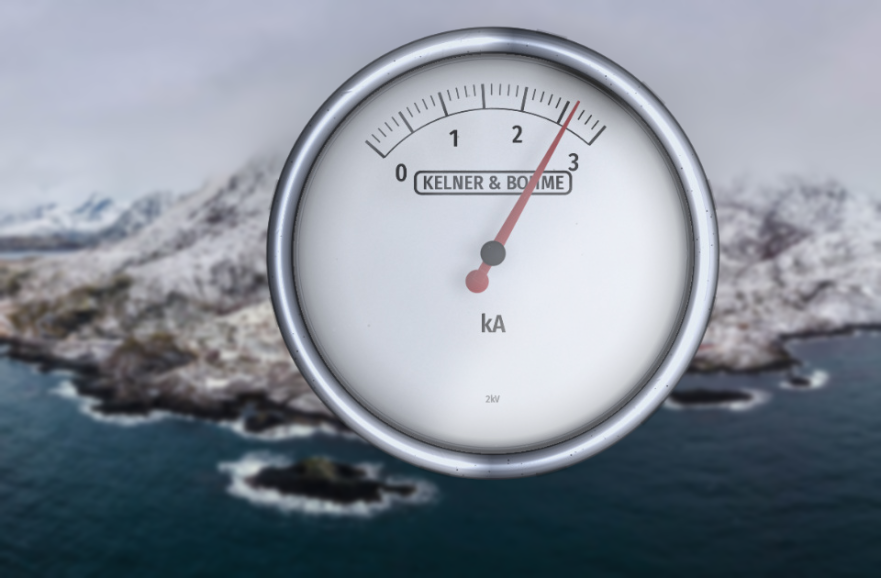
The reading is 2.6 kA
